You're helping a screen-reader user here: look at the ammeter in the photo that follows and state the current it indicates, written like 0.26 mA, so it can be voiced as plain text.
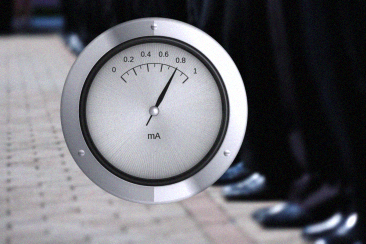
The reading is 0.8 mA
